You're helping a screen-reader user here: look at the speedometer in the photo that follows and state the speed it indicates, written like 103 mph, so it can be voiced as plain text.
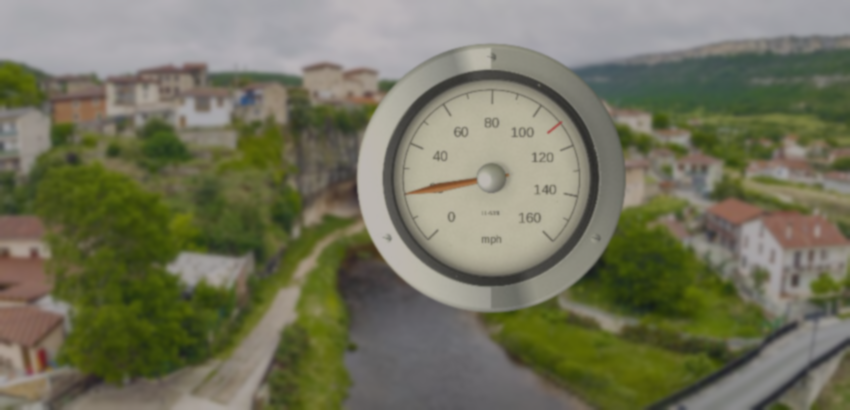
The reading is 20 mph
